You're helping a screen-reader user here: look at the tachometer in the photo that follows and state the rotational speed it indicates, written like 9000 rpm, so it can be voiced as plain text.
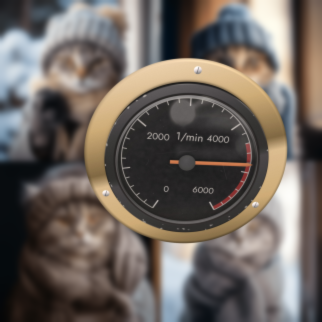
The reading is 4800 rpm
